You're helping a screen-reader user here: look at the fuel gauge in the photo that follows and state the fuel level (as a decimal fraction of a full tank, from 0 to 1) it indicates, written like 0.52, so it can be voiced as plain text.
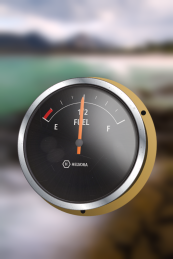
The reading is 0.5
